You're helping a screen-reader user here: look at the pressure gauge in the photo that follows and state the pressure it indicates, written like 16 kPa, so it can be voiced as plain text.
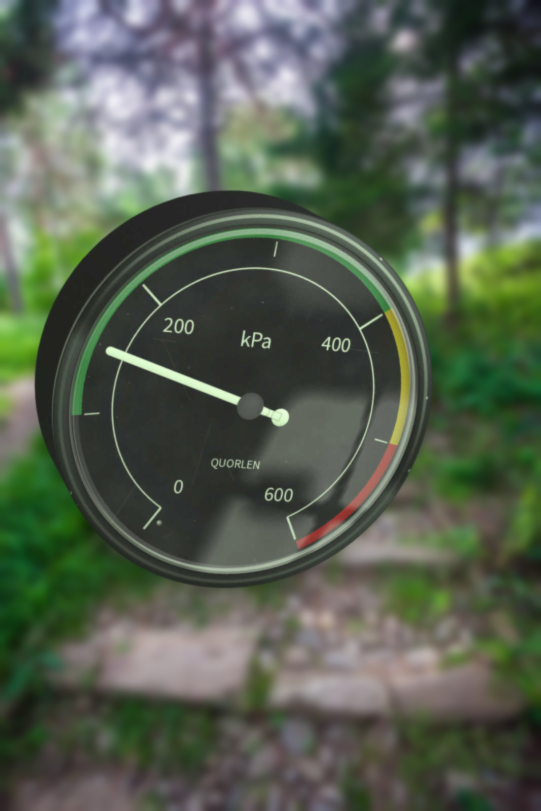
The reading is 150 kPa
